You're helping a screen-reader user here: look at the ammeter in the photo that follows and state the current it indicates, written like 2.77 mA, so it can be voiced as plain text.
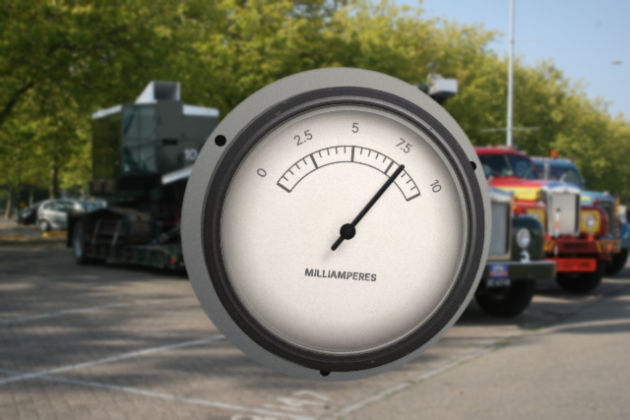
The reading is 8 mA
